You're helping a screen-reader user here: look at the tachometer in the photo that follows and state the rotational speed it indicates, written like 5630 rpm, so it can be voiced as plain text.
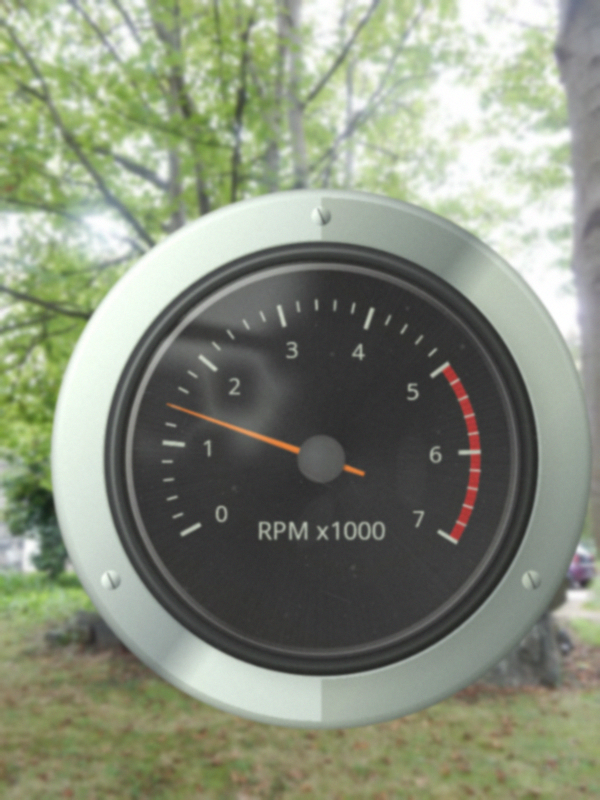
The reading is 1400 rpm
